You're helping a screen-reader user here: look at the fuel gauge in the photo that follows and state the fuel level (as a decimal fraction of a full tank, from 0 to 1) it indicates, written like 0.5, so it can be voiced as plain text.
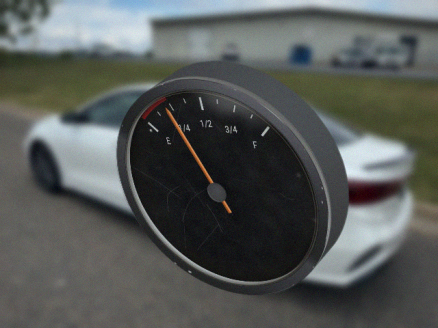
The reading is 0.25
